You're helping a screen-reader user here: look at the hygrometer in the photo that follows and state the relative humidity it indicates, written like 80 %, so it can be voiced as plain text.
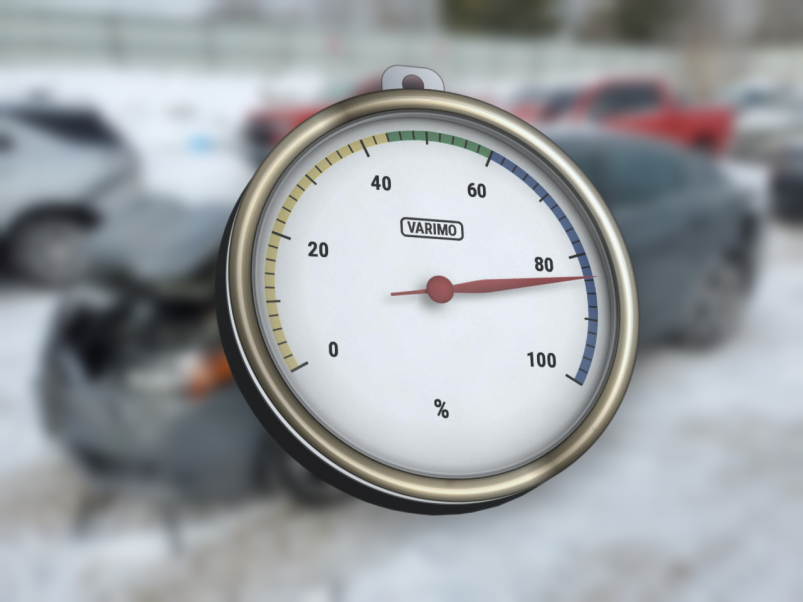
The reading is 84 %
